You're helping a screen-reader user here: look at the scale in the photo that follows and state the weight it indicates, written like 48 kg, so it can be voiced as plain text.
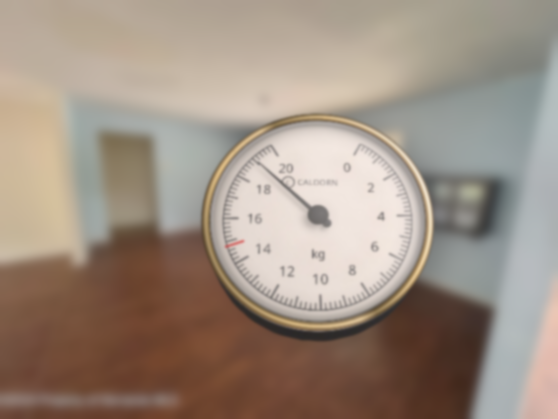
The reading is 19 kg
